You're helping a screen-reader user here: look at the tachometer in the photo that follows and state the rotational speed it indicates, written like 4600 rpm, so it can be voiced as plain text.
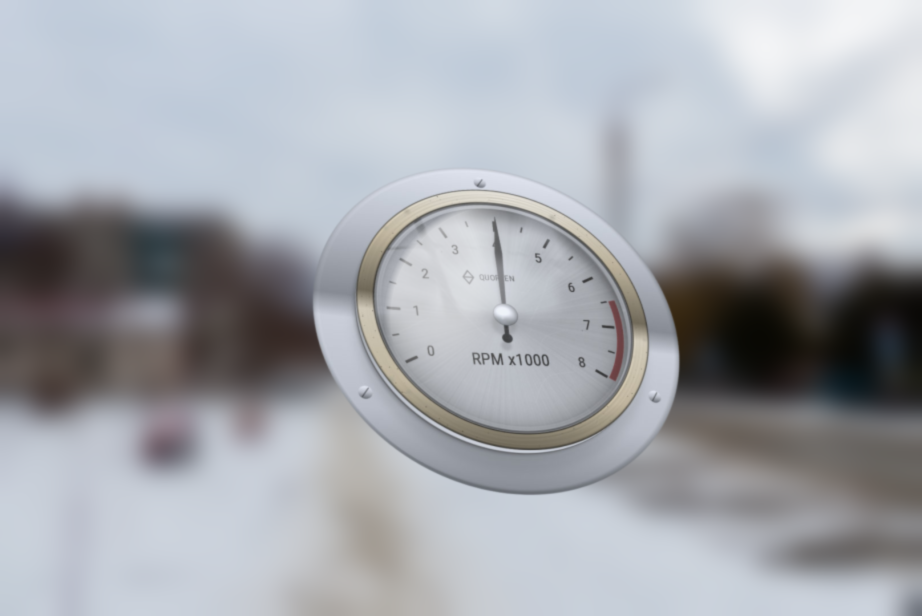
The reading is 4000 rpm
